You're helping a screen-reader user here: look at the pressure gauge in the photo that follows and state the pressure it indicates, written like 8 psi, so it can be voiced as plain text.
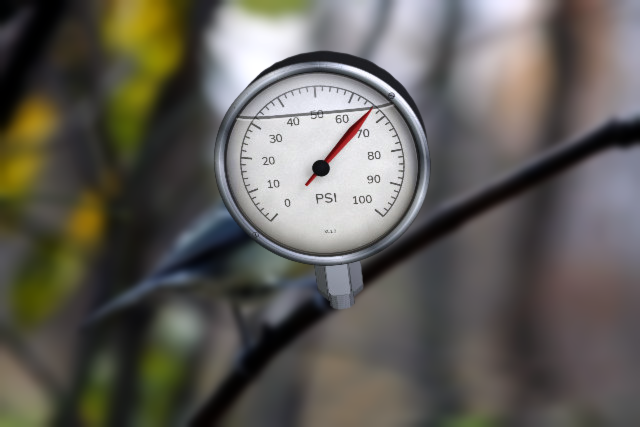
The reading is 66 psi
